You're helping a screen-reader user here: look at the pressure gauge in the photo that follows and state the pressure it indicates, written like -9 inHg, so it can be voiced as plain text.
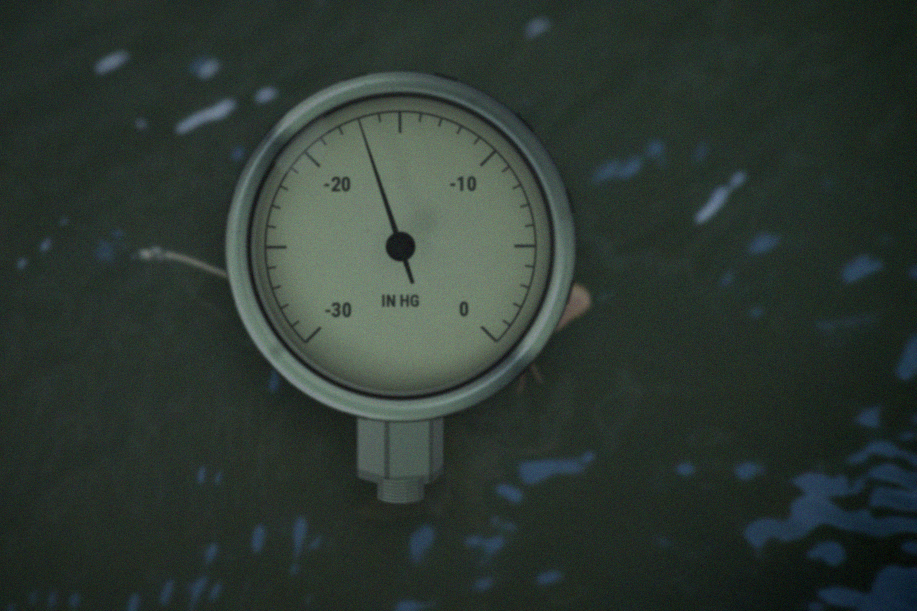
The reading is -17 inHg
